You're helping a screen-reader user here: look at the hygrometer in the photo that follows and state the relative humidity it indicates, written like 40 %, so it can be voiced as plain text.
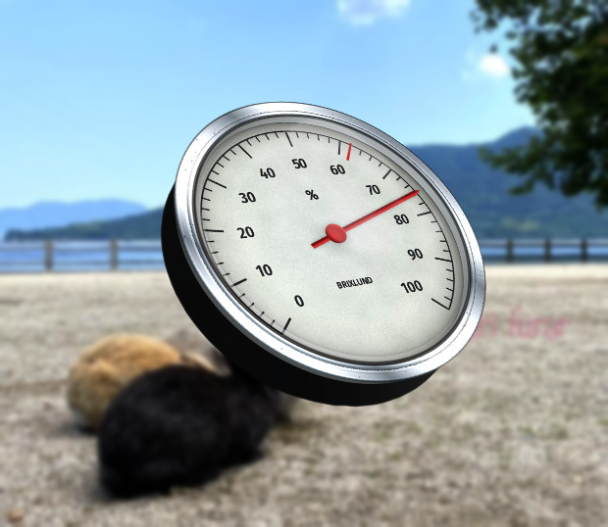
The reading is 76 %
